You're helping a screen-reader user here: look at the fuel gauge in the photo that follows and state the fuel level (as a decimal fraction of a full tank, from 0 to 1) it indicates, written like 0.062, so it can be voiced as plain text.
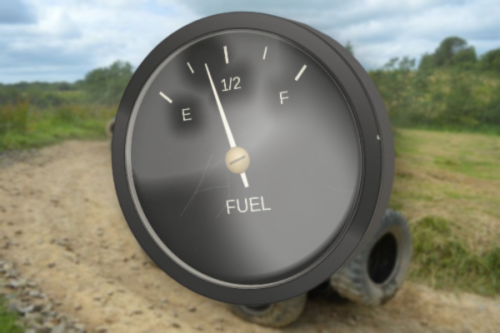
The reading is 0.375
